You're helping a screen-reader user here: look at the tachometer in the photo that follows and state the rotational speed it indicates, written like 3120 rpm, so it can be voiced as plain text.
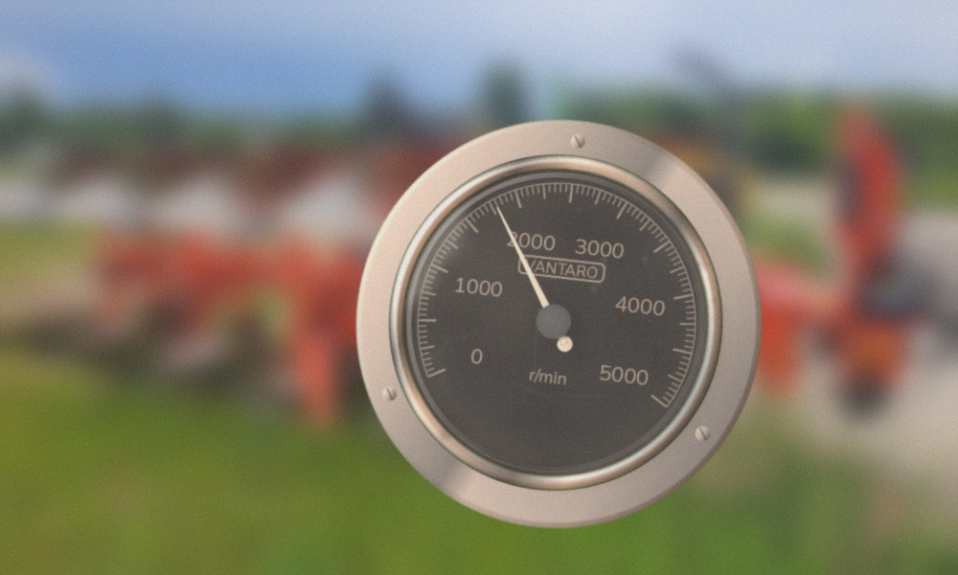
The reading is 1800 rpm
